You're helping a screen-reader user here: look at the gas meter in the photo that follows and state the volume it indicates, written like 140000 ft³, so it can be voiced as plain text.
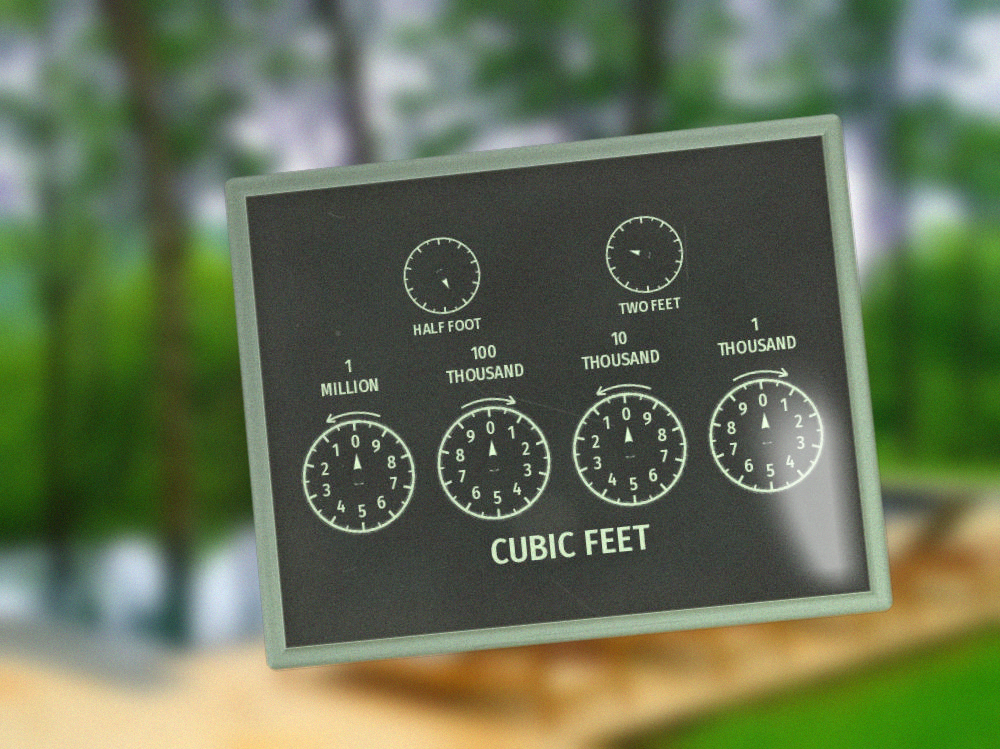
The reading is 0 ft³
